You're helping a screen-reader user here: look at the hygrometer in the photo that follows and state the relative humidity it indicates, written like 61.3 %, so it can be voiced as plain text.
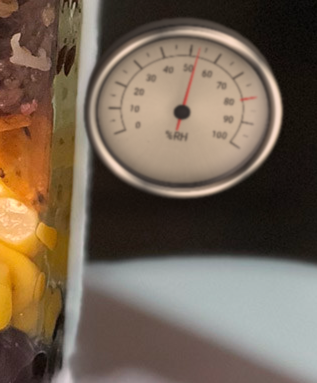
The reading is 52.5 %
